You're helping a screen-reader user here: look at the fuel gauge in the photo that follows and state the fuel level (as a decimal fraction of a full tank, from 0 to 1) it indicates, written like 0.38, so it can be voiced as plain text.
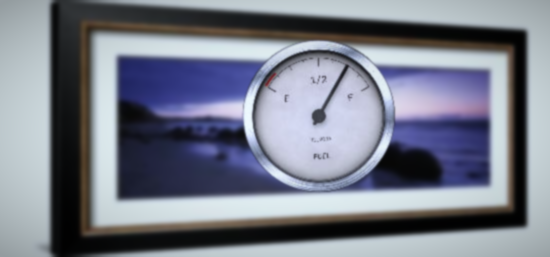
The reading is 0.75
